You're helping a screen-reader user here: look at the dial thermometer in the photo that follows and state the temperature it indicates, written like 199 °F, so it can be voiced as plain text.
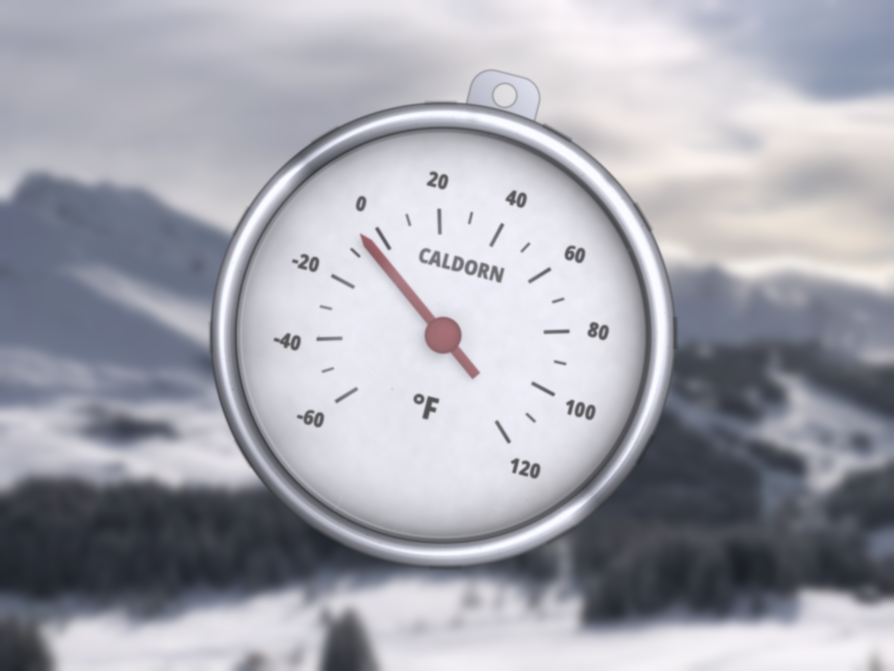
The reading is -5 °F
